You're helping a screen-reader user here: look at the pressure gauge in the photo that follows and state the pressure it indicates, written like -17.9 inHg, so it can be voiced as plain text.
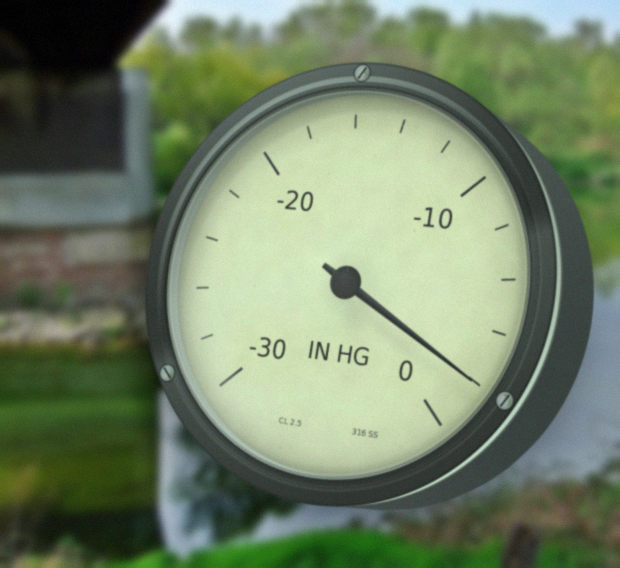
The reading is -2 inHg
